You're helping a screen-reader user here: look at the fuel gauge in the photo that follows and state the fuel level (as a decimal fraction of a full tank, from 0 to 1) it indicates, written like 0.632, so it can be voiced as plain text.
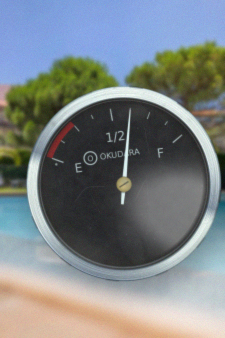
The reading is 0.625
